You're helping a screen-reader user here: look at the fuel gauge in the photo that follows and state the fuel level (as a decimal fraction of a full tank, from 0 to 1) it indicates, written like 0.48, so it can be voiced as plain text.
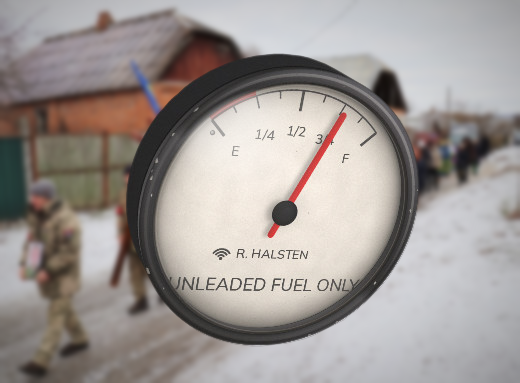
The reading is 0.75
